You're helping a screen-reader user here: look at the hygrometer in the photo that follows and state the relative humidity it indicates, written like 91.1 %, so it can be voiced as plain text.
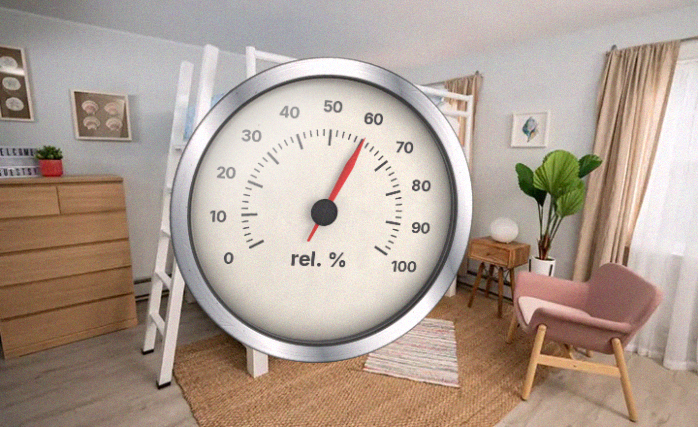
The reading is 60 %
